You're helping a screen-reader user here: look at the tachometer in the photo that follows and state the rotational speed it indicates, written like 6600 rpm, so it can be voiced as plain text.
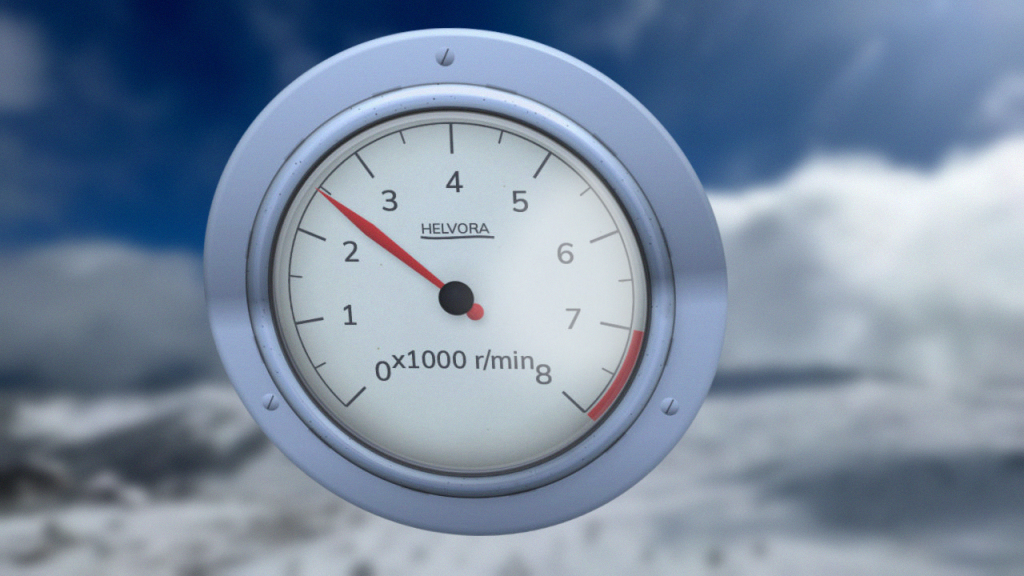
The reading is 2500 rpm
